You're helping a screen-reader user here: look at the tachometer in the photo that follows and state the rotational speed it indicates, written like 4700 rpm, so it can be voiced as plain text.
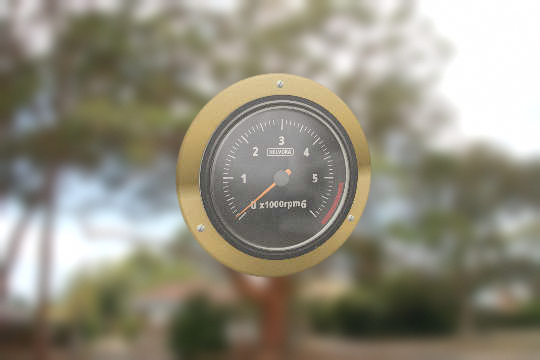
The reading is 100 rpm
